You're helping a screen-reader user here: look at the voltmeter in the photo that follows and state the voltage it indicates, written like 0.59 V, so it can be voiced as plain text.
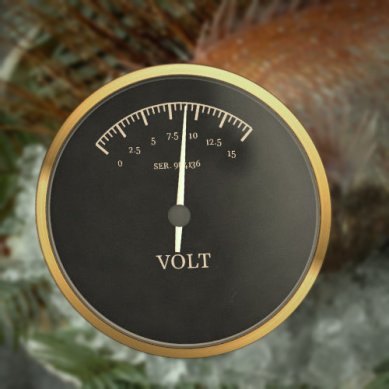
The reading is 9 V
